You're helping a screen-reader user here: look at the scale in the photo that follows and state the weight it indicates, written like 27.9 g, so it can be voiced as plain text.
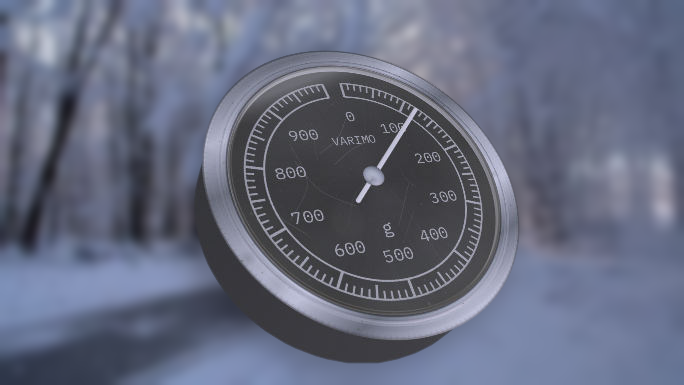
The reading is 120 g
